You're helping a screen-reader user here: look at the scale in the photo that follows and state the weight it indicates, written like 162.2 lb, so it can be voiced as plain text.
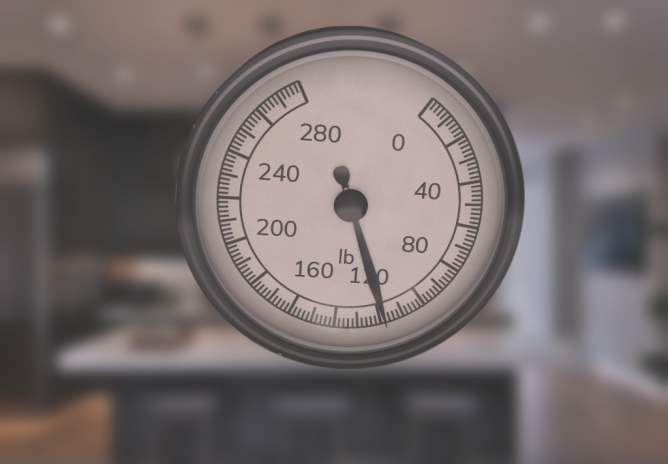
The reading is 118 lb
